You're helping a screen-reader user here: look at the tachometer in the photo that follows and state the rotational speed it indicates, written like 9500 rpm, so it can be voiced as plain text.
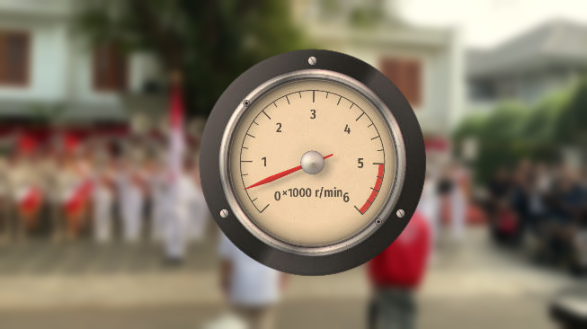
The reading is 500 rpm
